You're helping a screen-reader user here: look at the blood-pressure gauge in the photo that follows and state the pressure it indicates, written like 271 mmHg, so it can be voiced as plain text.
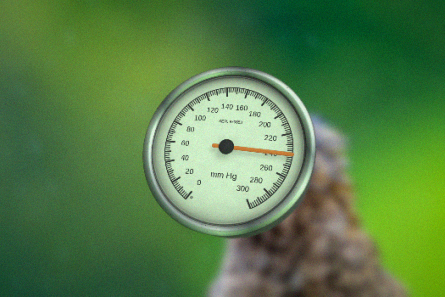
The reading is 240 mmHg
